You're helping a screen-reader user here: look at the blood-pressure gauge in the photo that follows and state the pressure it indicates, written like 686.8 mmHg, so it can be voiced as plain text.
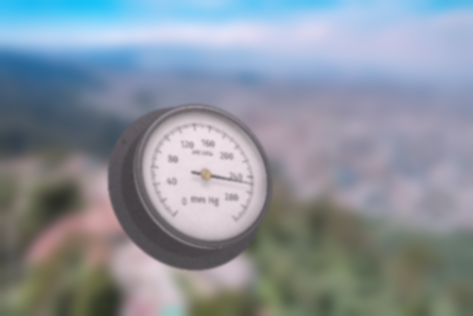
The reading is 250 mmHg
